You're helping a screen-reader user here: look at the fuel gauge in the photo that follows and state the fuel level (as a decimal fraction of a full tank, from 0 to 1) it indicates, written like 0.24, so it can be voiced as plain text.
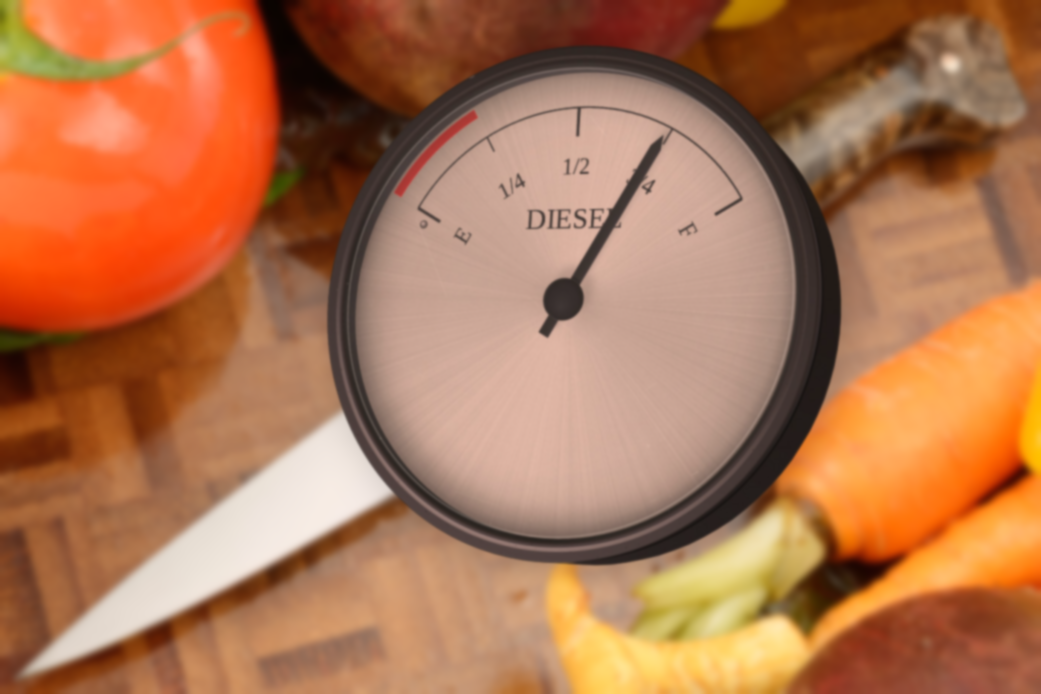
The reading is 0.75
